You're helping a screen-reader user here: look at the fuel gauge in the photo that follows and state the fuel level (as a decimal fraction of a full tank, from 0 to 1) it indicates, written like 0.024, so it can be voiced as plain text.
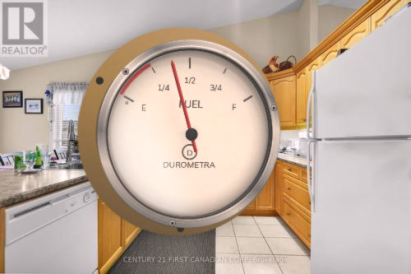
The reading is 0.375
